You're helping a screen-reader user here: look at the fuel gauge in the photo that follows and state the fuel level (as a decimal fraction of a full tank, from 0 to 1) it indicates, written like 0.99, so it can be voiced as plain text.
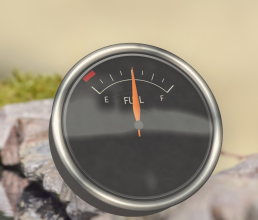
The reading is 0.5
